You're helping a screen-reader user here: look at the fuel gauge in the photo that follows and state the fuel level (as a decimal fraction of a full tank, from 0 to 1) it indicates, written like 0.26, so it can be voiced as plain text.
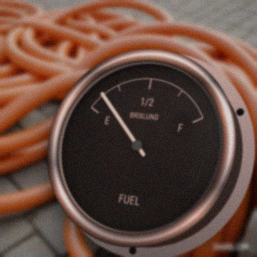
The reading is 0.125
